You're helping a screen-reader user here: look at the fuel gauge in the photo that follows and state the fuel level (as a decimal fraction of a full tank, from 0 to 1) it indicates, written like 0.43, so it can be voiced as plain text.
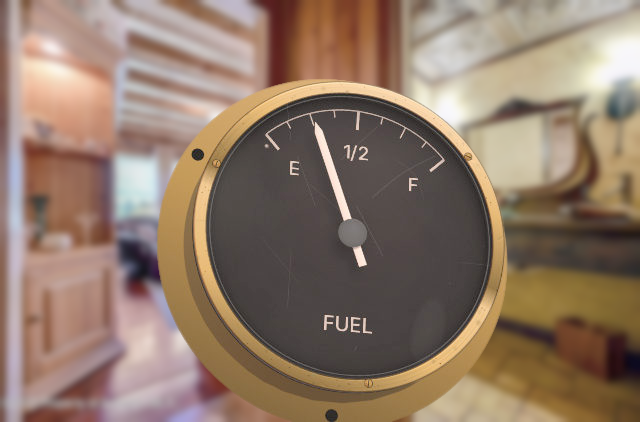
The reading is 0.25
